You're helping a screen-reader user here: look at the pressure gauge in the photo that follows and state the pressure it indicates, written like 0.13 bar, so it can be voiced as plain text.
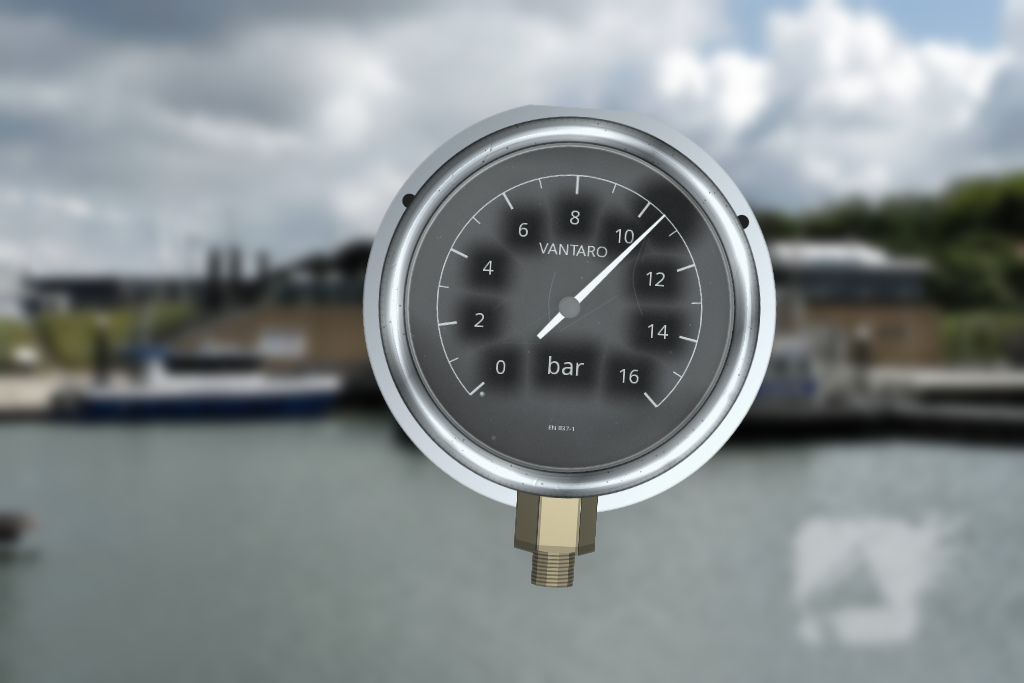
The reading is 10.5 bar
